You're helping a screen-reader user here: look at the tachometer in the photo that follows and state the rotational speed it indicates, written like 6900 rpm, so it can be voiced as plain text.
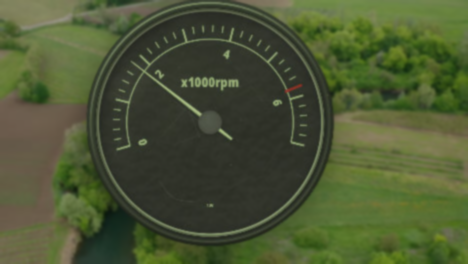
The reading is 1800 rpm
